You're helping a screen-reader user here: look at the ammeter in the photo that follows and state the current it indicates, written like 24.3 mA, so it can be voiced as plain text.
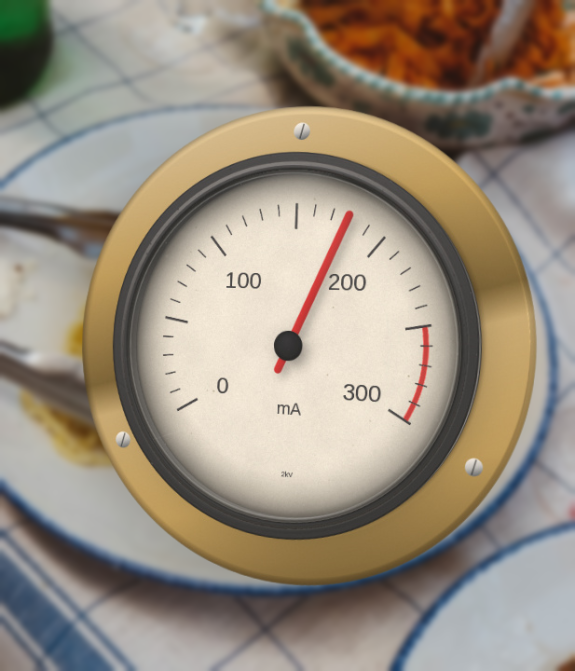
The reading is 180 mA
